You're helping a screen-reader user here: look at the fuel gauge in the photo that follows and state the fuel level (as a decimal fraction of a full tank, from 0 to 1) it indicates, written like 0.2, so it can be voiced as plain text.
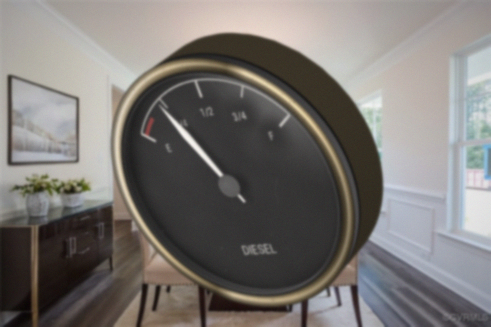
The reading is 0.25
